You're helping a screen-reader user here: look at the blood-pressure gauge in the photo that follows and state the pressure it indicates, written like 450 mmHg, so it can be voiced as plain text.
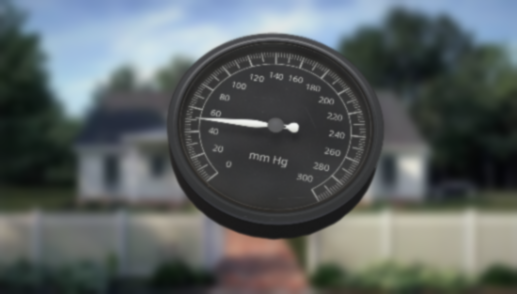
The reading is 50 mmHg
